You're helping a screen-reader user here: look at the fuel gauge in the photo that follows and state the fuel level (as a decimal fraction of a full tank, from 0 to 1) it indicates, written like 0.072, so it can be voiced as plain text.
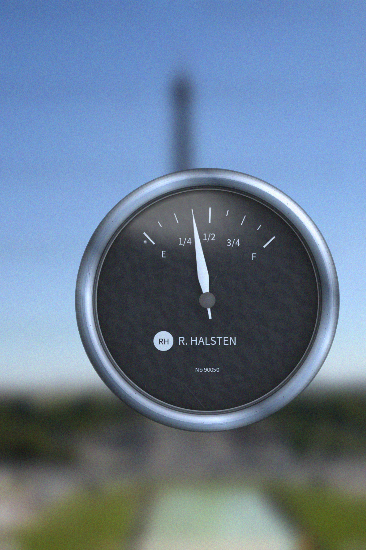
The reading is 0.375
